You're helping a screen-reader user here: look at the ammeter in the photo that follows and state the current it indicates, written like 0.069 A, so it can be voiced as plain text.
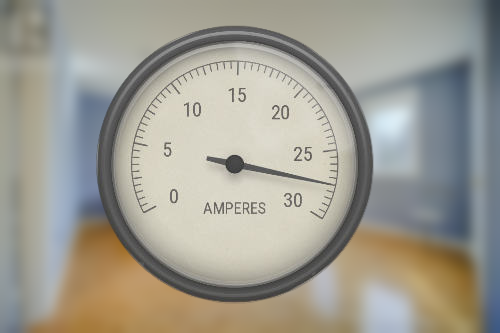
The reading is 27.5 A
